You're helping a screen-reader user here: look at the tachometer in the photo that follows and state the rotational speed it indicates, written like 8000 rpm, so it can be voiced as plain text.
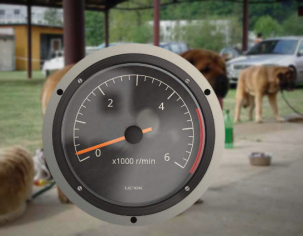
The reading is 200 rpm
